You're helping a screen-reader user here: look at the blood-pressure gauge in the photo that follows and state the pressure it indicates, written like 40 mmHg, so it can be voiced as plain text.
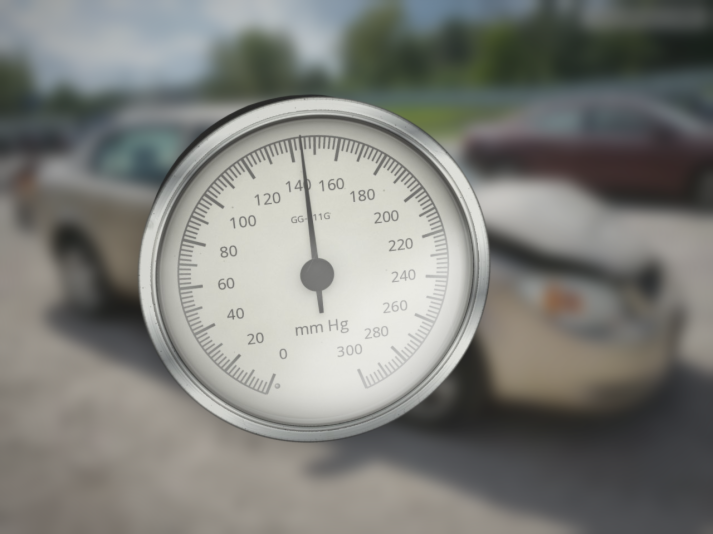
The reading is 144 mmHg
